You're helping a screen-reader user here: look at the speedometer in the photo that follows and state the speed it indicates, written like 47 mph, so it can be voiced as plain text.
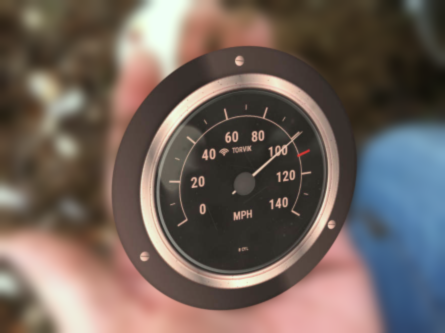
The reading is 100 mph
